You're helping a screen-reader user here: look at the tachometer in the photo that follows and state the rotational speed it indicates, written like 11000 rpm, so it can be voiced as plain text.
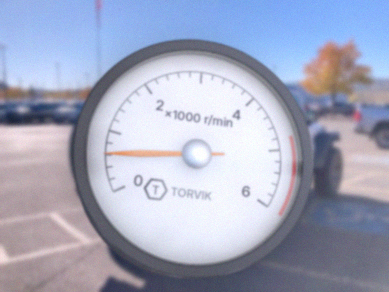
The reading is 600 rpm
